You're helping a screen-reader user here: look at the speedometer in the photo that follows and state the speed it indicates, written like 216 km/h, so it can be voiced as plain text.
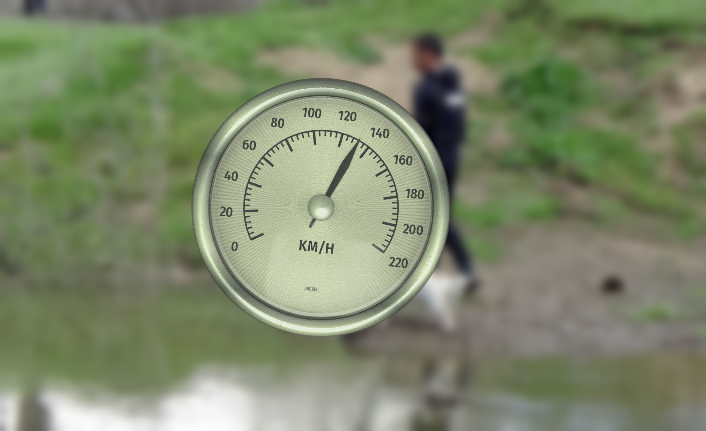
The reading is 132 km/h
